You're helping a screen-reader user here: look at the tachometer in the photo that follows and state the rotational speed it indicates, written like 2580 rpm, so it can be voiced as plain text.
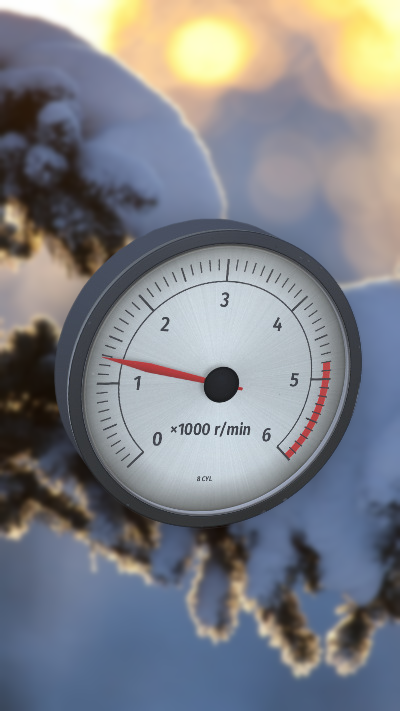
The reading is 1300 rpm
